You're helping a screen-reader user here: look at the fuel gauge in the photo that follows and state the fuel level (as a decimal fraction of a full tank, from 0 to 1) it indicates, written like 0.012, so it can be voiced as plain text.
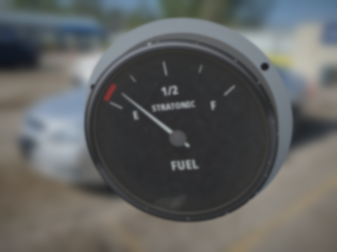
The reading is 0.125
